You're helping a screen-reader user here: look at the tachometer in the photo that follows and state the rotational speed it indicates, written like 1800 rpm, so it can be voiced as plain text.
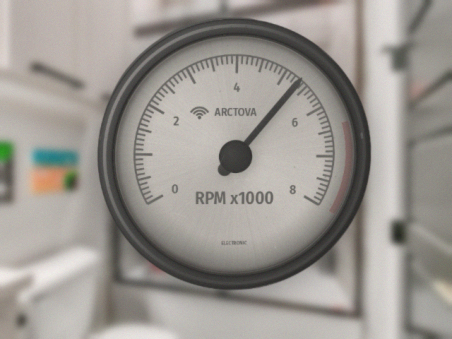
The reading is 5300 rpm
